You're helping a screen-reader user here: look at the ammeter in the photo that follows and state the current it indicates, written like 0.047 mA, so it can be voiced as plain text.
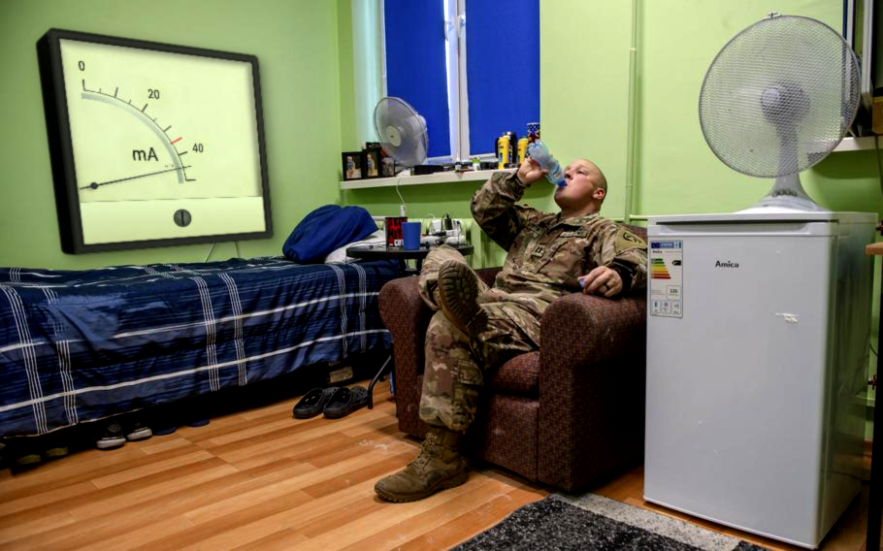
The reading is 45 mA
